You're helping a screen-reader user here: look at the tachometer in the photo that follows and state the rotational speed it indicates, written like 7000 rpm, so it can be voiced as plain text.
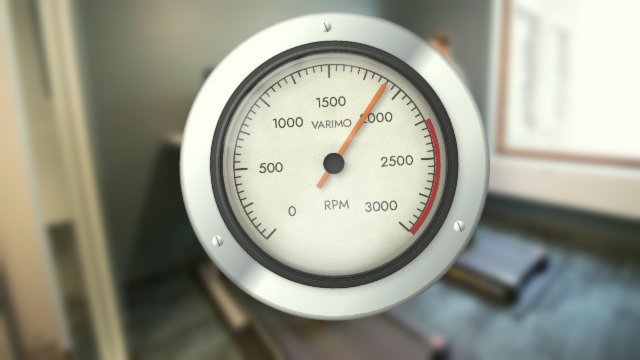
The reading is 1900 rpm
